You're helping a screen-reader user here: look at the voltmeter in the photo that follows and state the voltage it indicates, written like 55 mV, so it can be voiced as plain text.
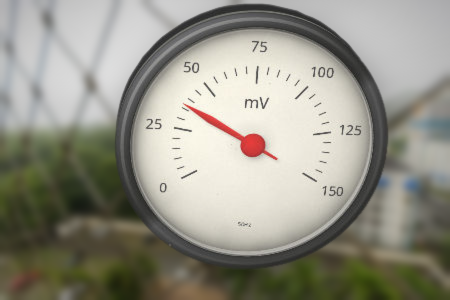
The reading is 37.5 mV
